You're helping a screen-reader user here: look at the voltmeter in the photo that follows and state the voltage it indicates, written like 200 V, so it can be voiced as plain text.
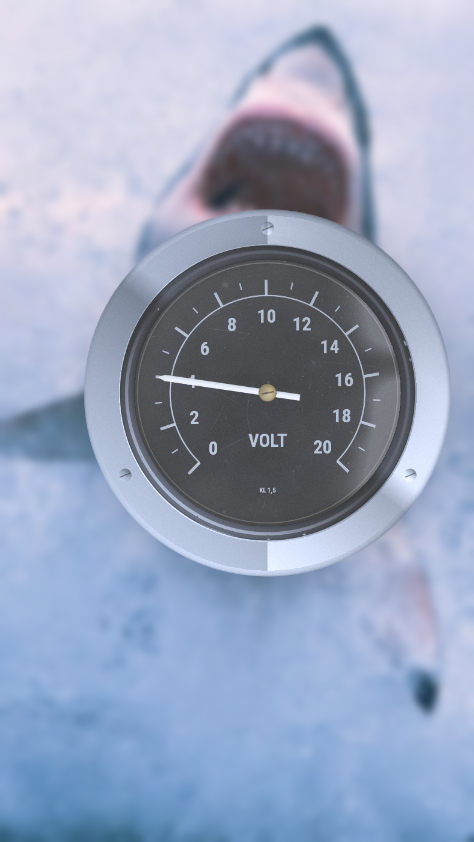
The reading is 4 V
